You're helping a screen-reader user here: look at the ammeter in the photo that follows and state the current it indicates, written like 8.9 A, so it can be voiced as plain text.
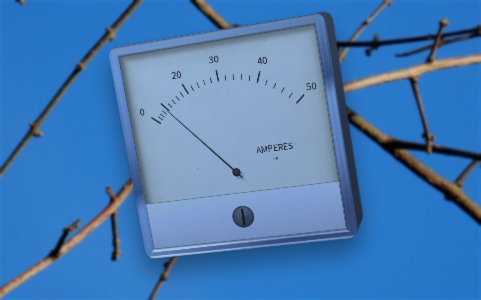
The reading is 10 A
